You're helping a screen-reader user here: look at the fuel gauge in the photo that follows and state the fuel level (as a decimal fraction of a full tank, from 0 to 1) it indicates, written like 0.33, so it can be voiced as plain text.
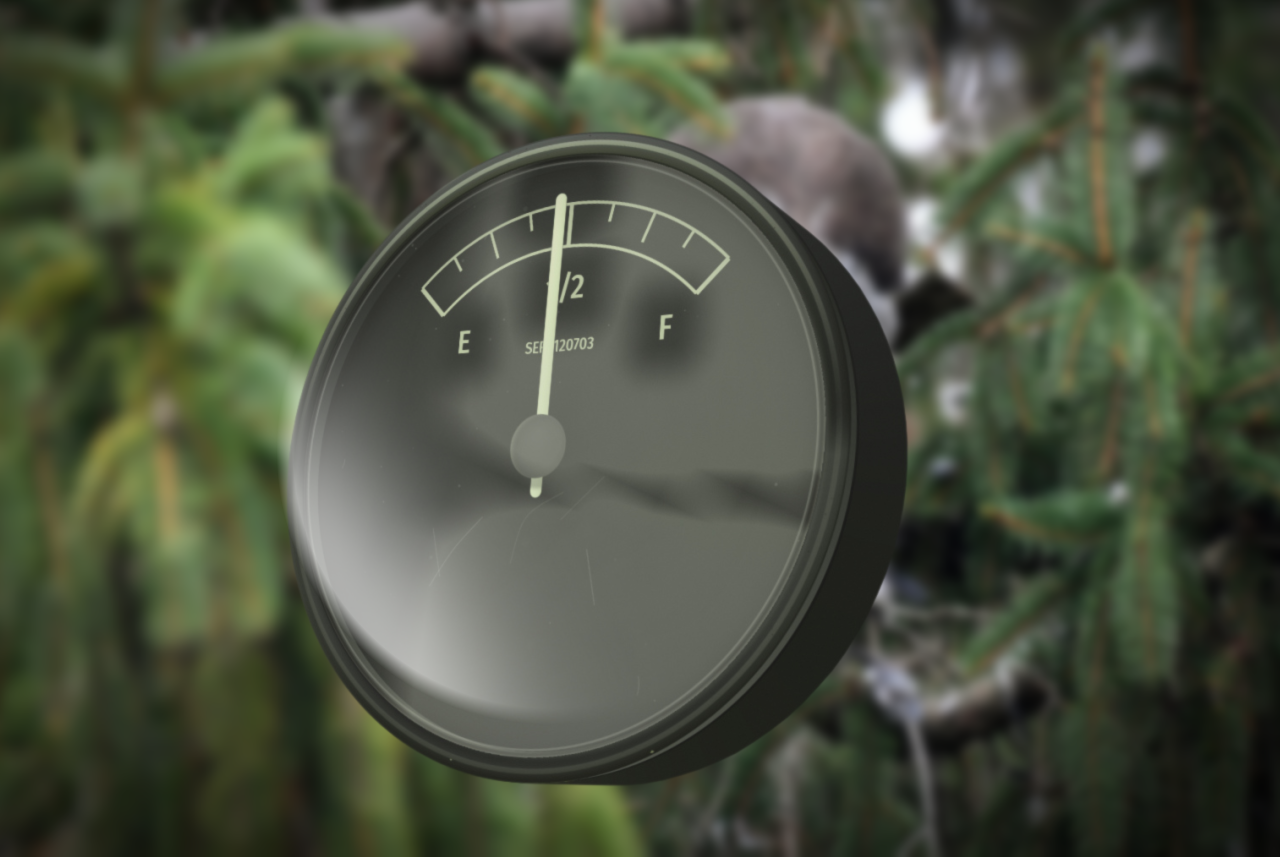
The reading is 0.5
